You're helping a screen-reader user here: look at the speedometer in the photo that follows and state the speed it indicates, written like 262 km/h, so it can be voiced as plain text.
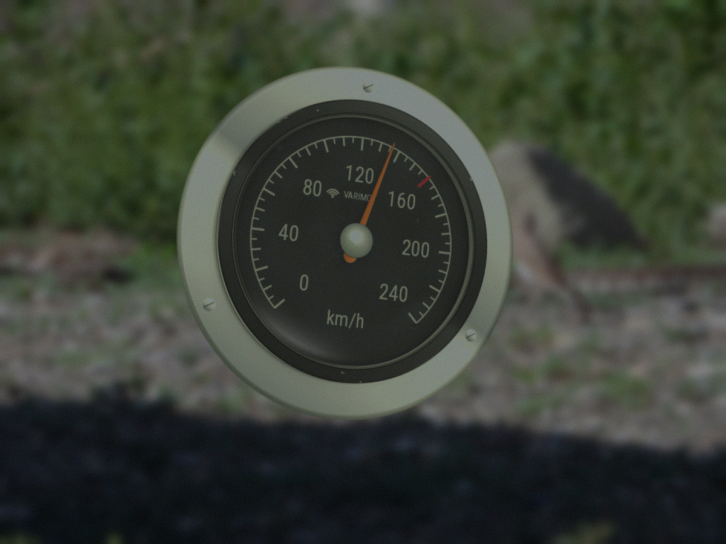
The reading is 135 km/h
